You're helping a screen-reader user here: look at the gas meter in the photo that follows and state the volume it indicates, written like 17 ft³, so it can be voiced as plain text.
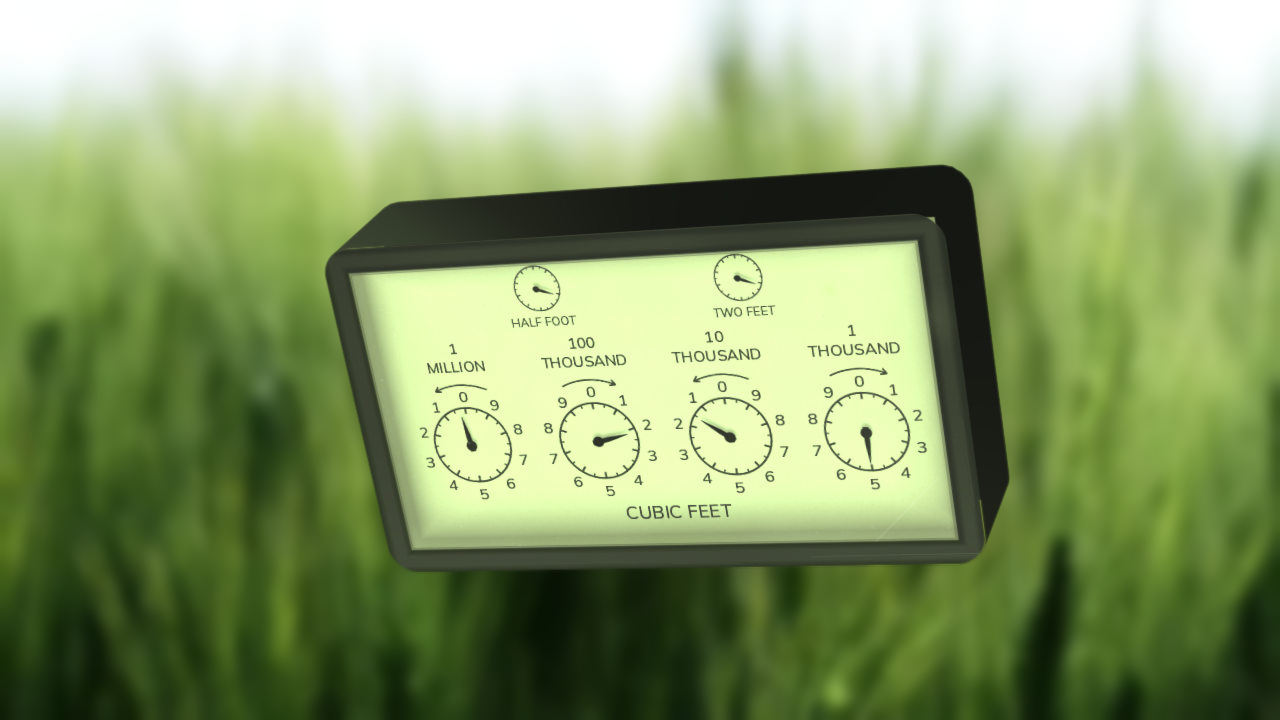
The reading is 21500 ft³
